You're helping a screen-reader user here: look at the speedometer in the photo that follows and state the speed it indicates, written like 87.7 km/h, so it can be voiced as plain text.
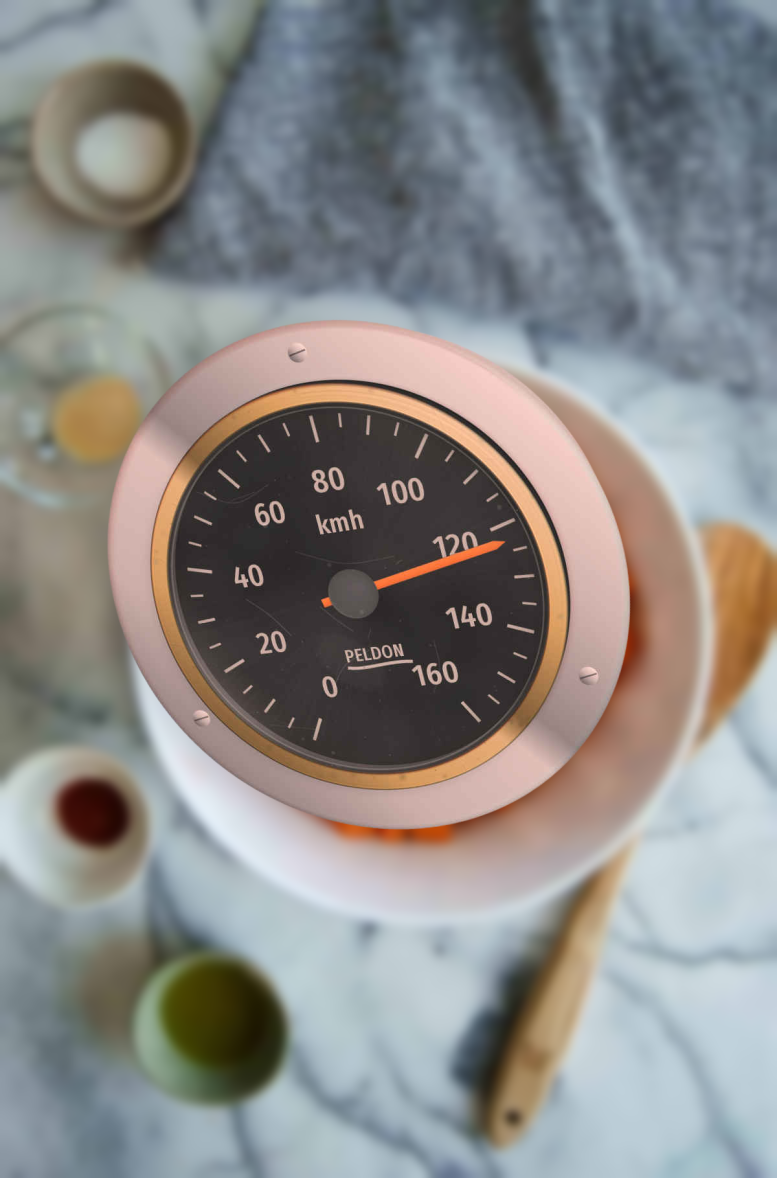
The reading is 122.5 km/h
